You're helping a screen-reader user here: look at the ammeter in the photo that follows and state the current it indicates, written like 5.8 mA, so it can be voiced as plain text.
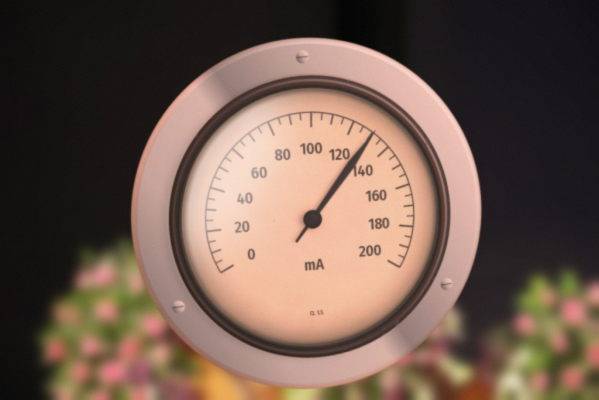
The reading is 130 mA
